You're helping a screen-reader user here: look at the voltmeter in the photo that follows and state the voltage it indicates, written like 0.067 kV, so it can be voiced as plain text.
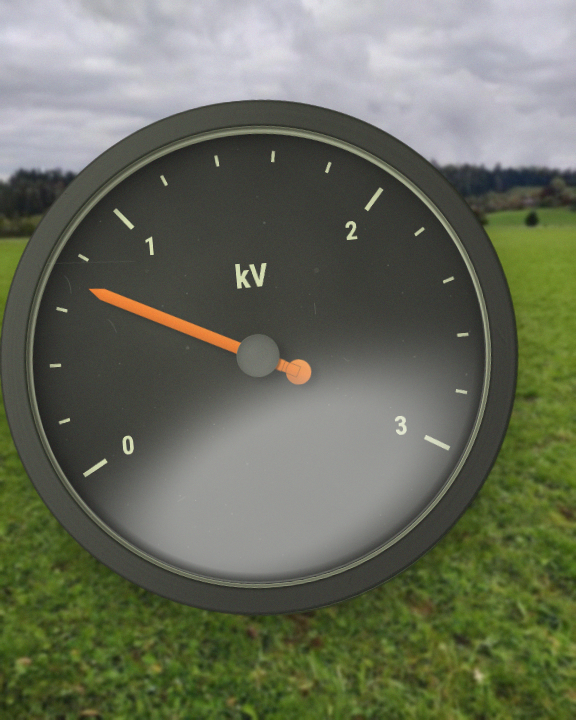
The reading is 0.7 kV
